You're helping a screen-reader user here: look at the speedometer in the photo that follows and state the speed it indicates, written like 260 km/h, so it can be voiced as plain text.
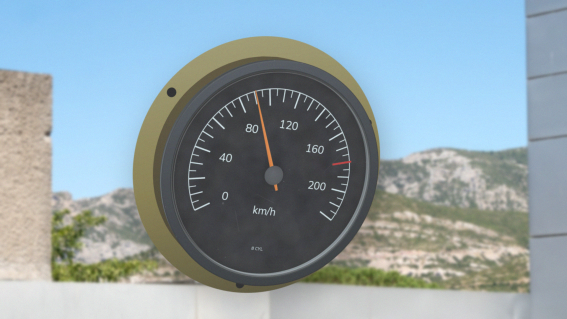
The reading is 90 km/h
